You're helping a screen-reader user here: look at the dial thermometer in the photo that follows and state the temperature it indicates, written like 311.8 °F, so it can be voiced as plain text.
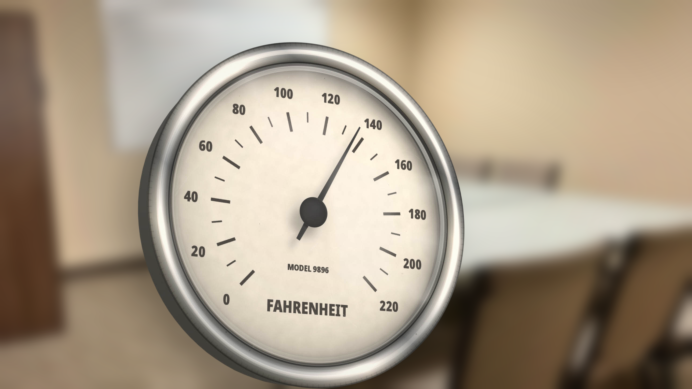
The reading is 135 °F
